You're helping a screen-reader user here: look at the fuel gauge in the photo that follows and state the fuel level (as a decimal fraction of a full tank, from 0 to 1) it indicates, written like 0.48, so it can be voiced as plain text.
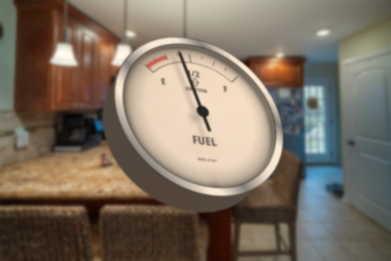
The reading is 0.375
